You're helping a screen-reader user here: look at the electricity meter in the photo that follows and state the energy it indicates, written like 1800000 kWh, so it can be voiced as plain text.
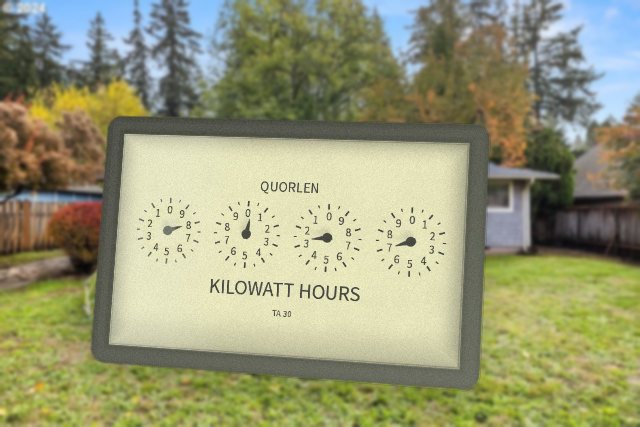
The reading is 8027 kWh
